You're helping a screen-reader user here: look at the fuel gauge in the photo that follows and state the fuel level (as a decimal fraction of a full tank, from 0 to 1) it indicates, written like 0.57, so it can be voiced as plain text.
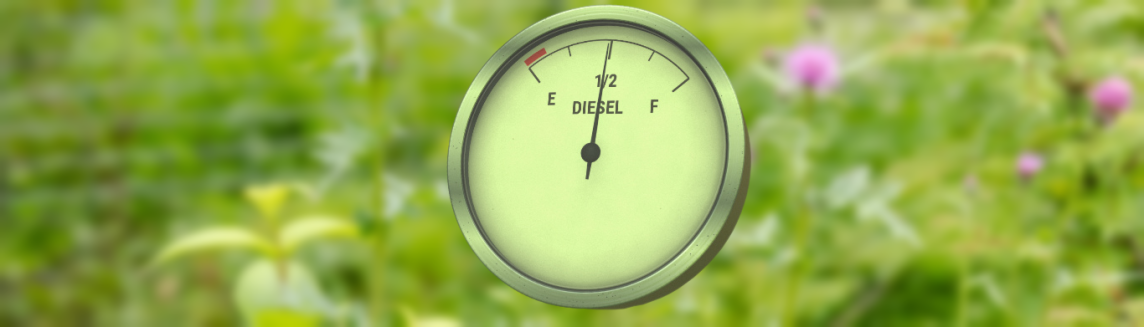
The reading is 0.5
